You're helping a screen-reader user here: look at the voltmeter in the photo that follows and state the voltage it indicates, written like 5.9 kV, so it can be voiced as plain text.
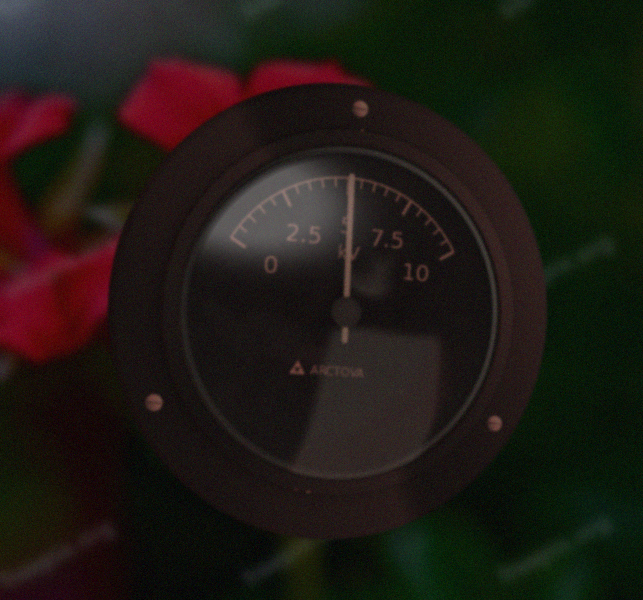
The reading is 5 kV
